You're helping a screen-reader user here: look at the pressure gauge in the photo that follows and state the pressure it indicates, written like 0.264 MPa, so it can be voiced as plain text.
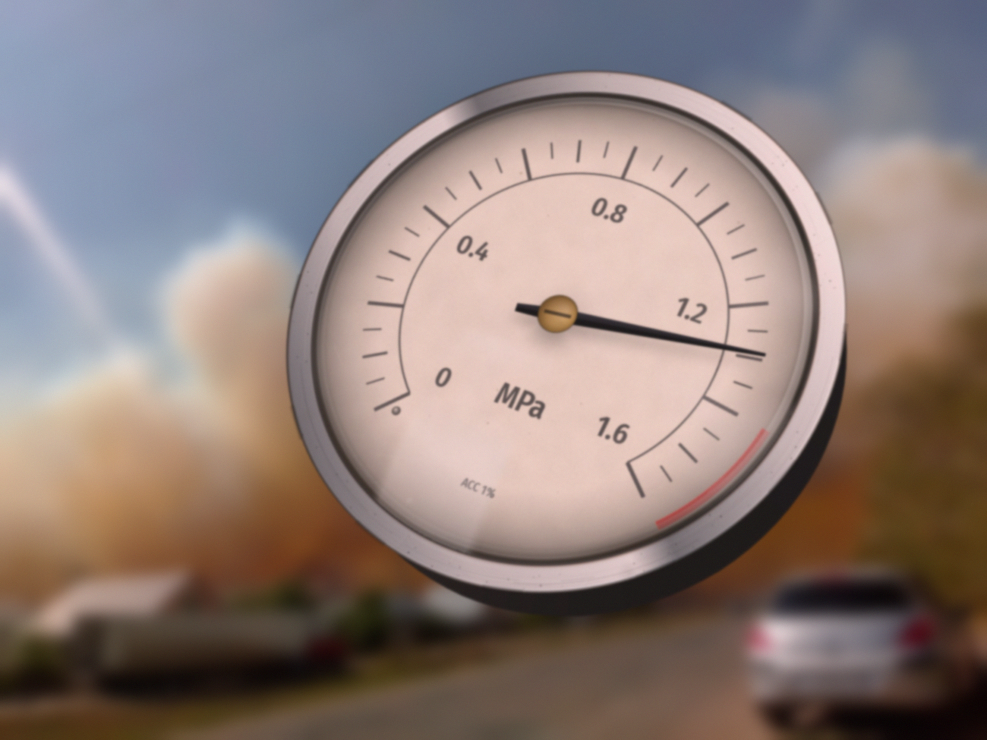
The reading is 1.3 MPa
